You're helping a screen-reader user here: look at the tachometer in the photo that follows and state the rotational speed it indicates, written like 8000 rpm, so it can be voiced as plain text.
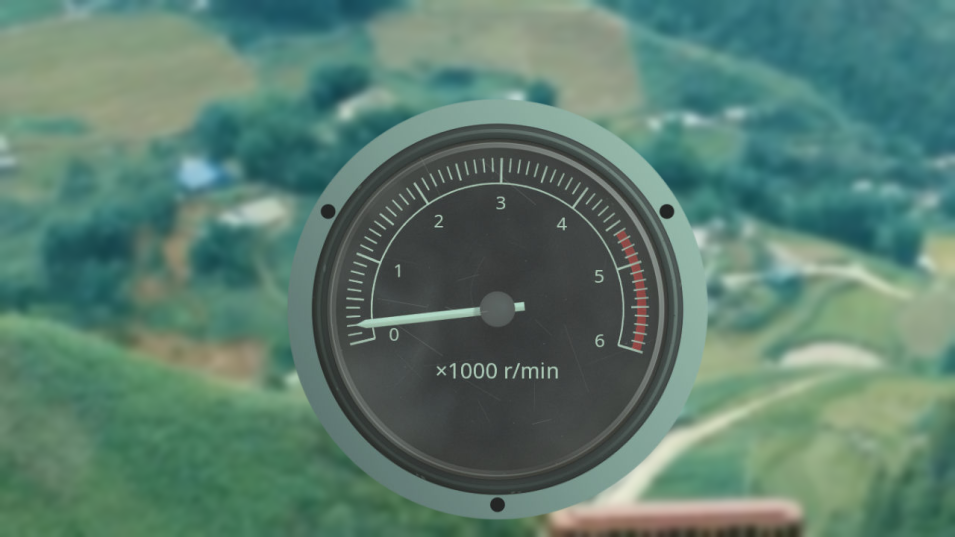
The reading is 200 rpm
